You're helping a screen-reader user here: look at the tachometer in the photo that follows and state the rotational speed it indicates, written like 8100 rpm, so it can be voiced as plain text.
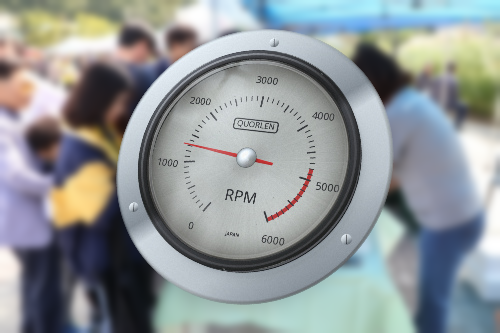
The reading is 1300 rpm
